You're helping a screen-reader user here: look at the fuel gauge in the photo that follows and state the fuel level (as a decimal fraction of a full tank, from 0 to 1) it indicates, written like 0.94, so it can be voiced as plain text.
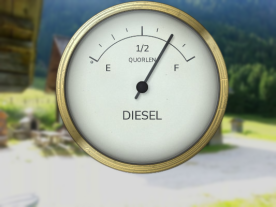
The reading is 0.75
